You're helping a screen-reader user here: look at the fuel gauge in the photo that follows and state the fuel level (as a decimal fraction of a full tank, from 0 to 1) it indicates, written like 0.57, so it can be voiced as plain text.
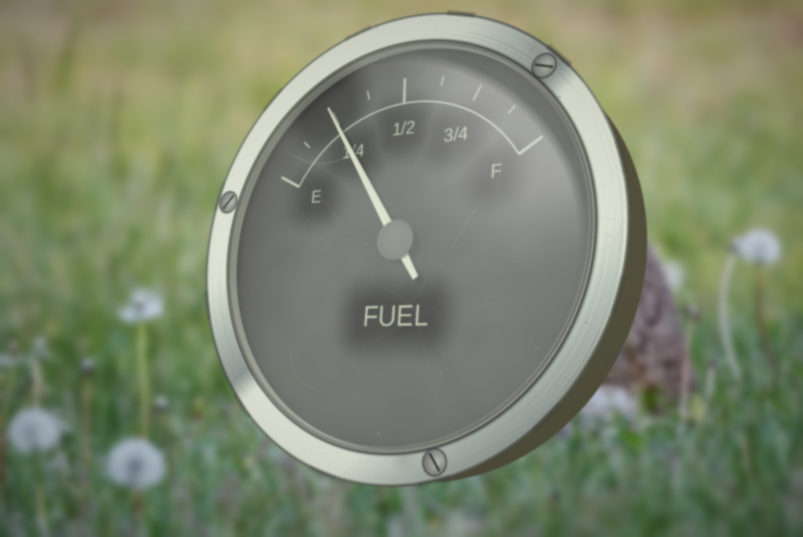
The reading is 0.25
